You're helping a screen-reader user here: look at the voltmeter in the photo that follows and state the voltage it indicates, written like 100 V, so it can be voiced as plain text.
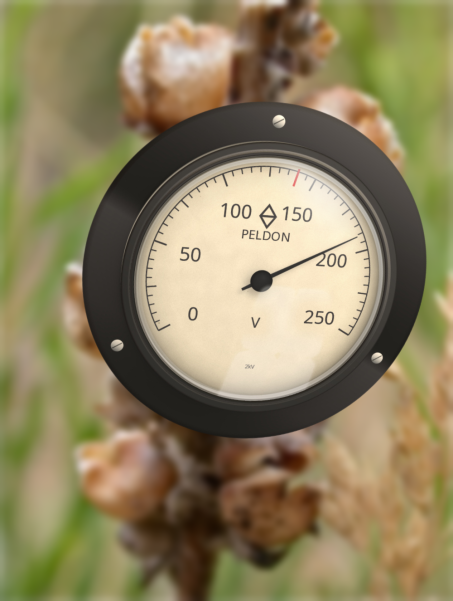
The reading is 190 V
